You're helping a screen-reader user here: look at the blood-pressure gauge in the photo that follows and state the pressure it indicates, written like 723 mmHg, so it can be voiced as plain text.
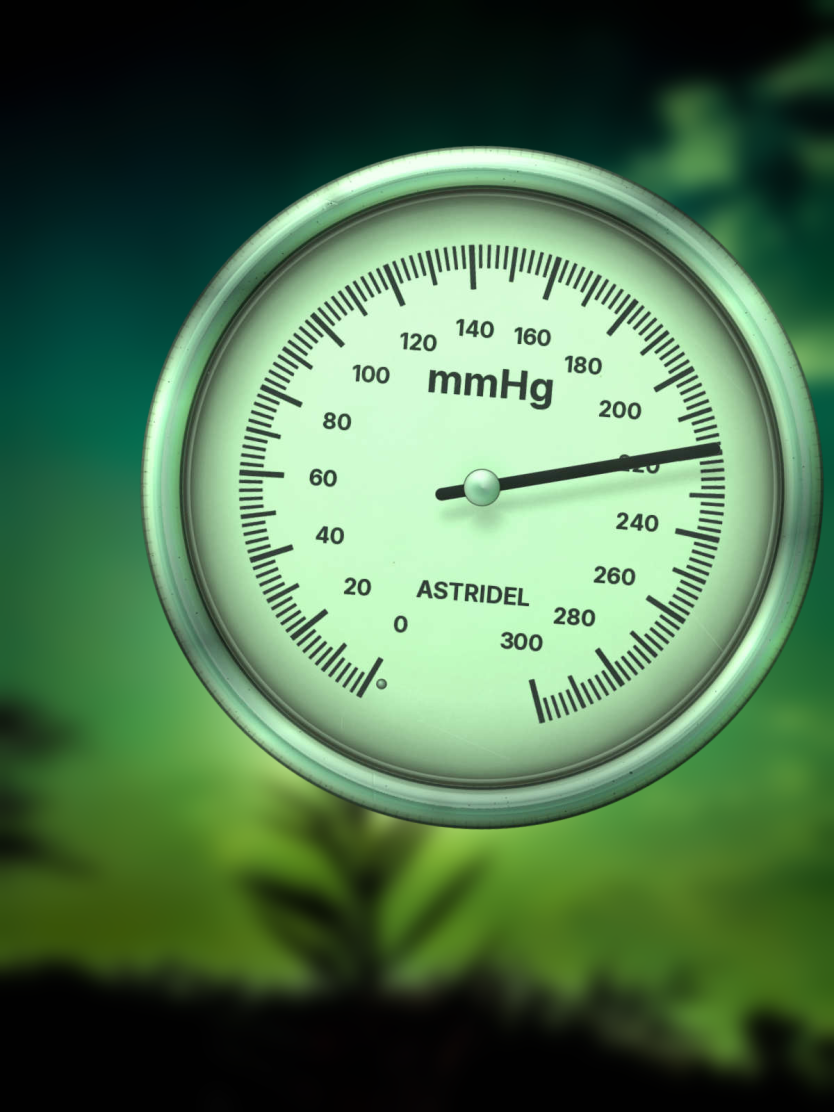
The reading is 219 mmHg
